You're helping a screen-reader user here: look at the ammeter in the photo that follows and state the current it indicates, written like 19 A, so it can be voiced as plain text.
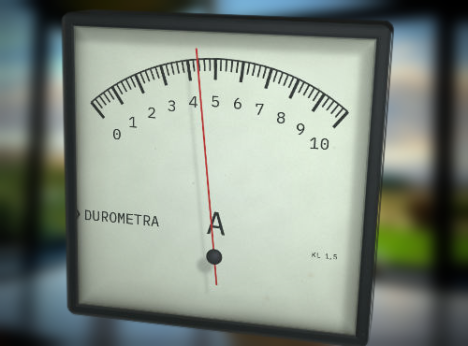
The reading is 4.4 A
